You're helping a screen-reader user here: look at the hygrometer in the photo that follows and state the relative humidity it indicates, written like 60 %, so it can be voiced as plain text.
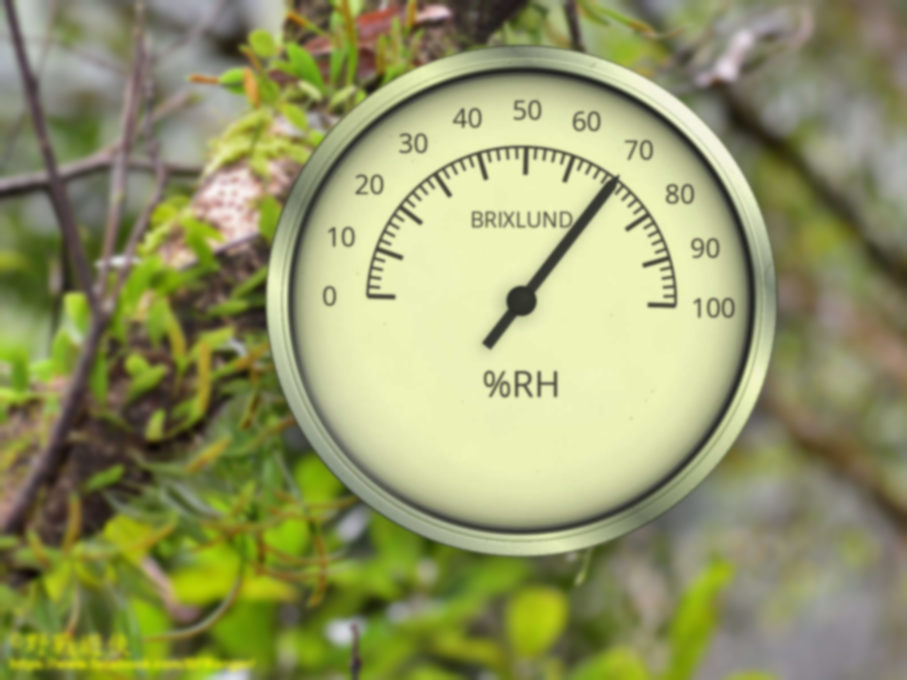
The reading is 70 %
